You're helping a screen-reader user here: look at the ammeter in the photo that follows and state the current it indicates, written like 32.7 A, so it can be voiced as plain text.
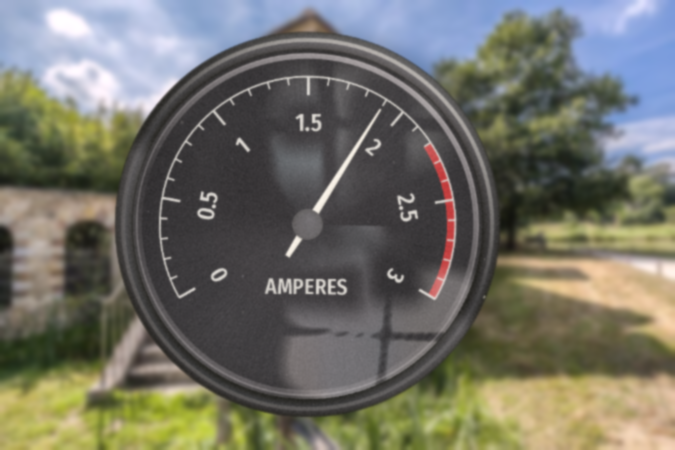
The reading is 1.9 A
